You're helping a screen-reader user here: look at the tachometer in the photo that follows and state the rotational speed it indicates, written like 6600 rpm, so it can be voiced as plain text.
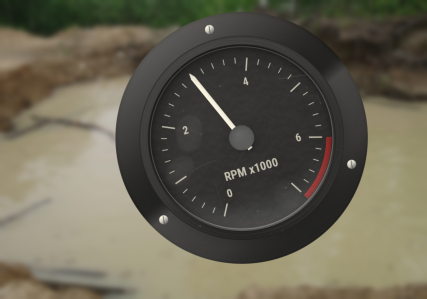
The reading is 3000 rpm
